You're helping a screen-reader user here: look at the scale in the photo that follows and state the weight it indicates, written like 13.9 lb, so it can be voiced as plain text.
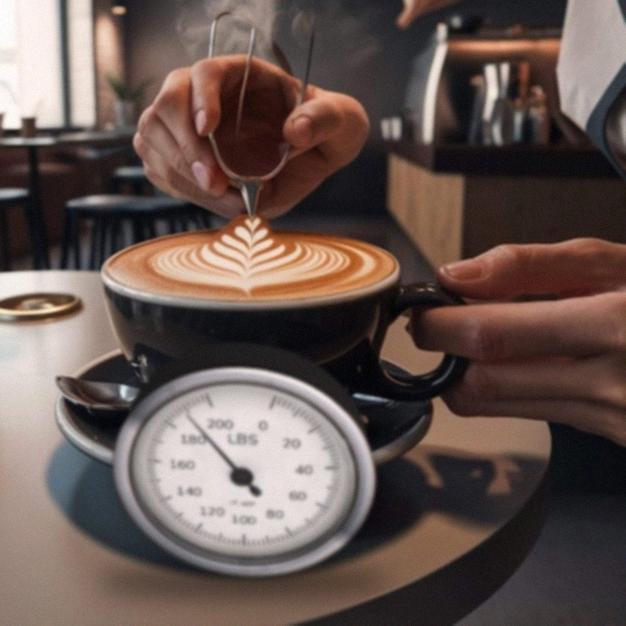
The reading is 190 lb
